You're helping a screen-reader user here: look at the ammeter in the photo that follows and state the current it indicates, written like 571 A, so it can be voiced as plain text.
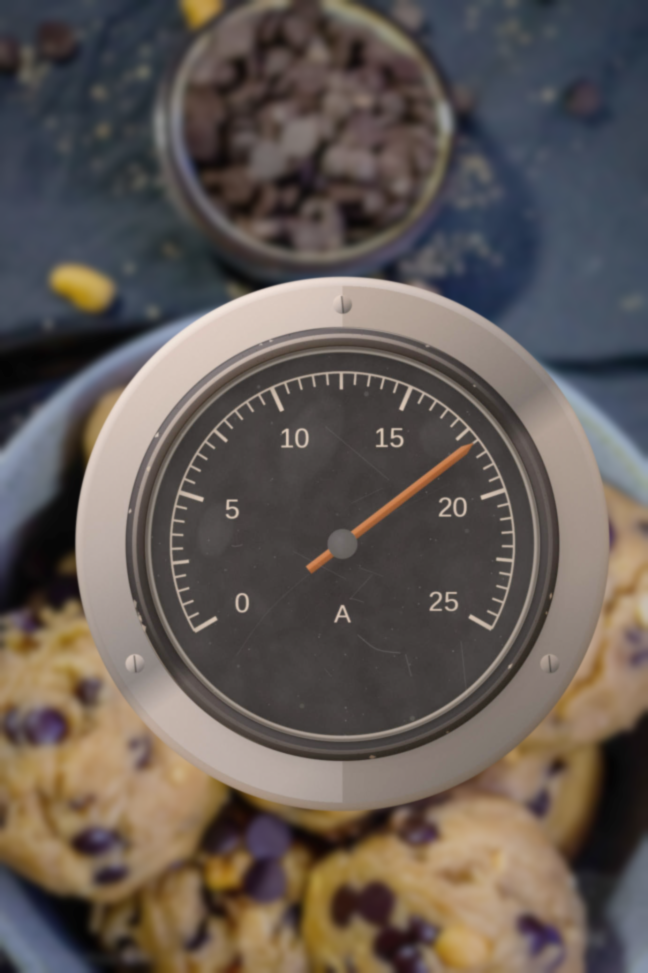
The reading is 18 A
